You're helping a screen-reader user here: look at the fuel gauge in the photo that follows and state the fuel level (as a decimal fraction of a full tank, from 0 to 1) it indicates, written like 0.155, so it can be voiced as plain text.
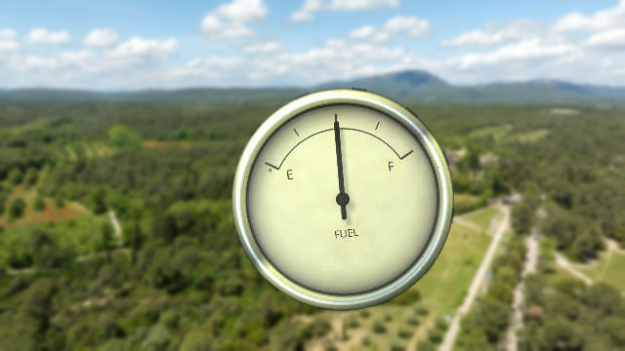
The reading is 0.5
